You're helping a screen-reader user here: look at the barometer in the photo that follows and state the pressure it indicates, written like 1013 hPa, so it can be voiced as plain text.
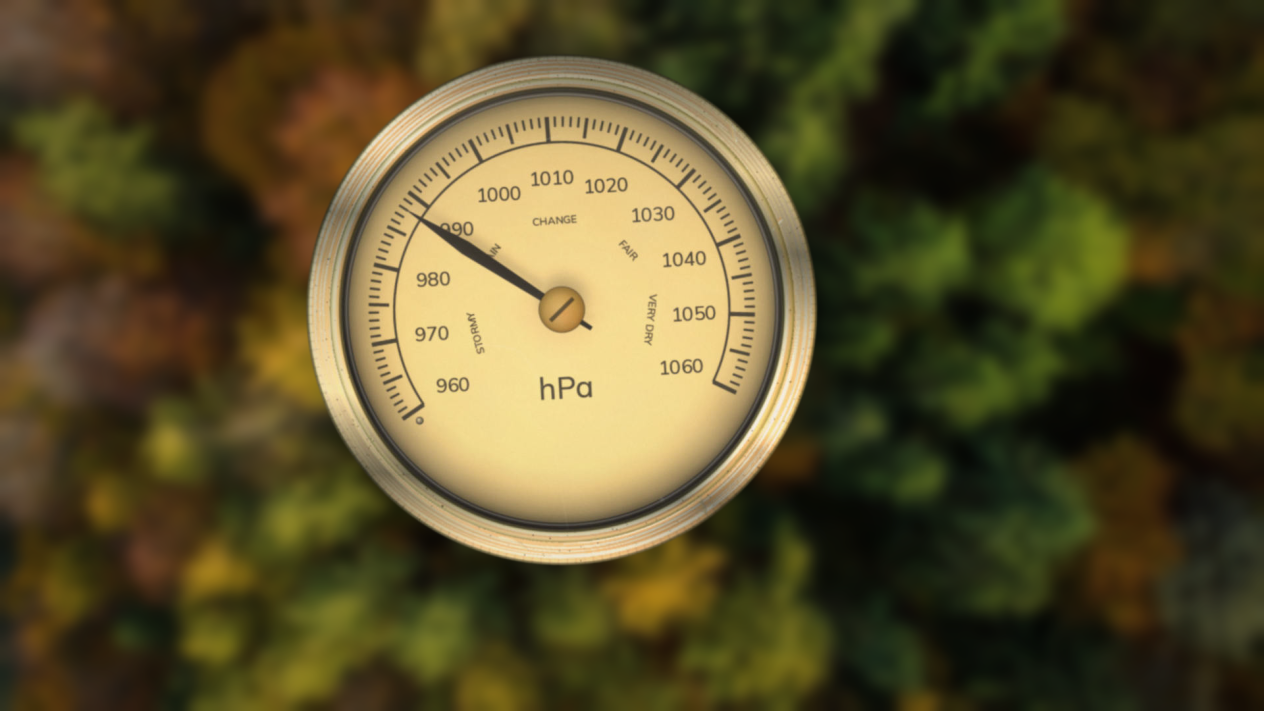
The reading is 988 hPa
